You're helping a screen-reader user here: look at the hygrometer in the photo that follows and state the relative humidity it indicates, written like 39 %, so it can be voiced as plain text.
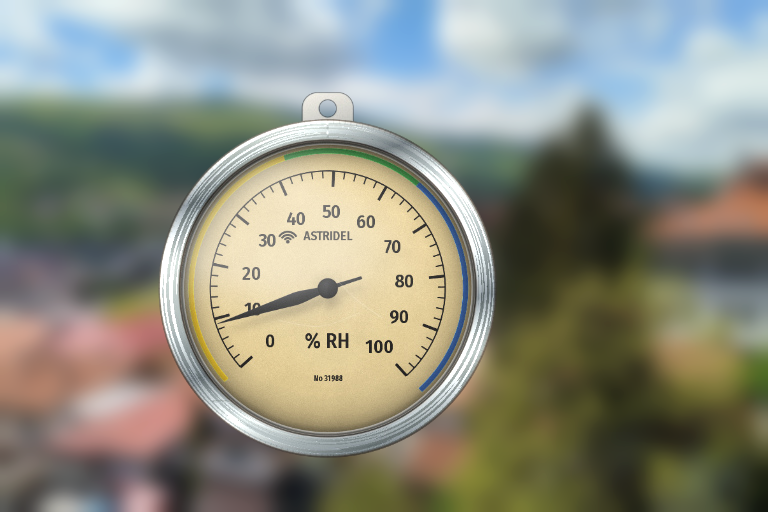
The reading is 9 %
